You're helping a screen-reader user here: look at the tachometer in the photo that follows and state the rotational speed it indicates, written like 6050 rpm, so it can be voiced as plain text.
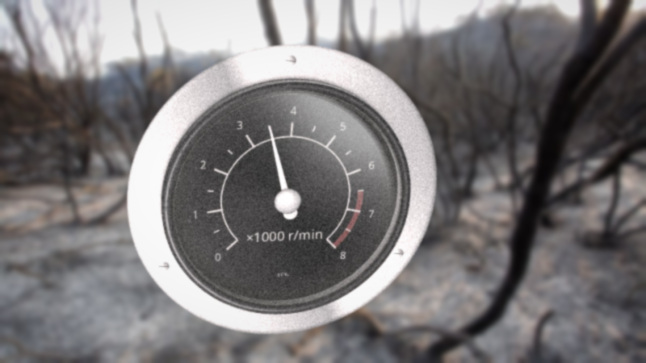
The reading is 3500 rpm
